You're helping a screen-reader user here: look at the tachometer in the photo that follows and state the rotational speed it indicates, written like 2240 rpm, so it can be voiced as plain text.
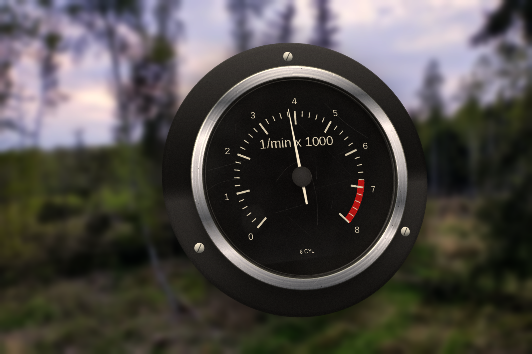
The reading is 3800 rpm
